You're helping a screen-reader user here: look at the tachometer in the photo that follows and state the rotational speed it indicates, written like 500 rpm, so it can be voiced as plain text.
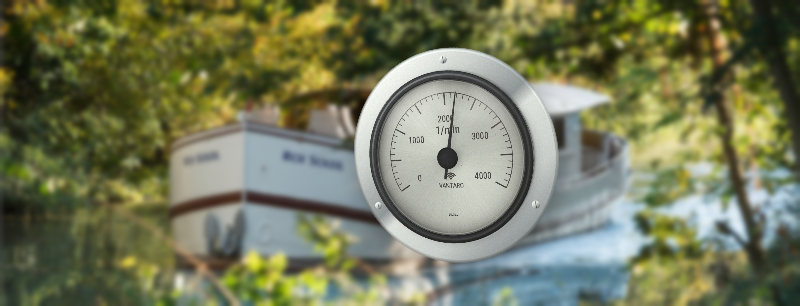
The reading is 2200 rpm
